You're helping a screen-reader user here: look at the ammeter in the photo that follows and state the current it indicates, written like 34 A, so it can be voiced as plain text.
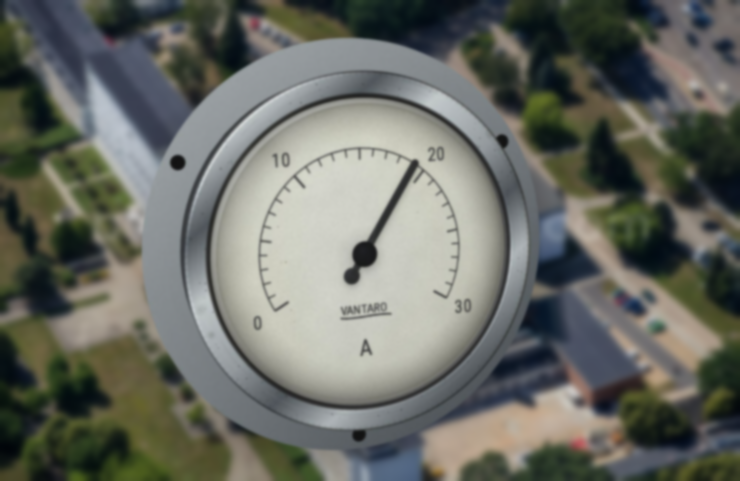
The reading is 19 A
